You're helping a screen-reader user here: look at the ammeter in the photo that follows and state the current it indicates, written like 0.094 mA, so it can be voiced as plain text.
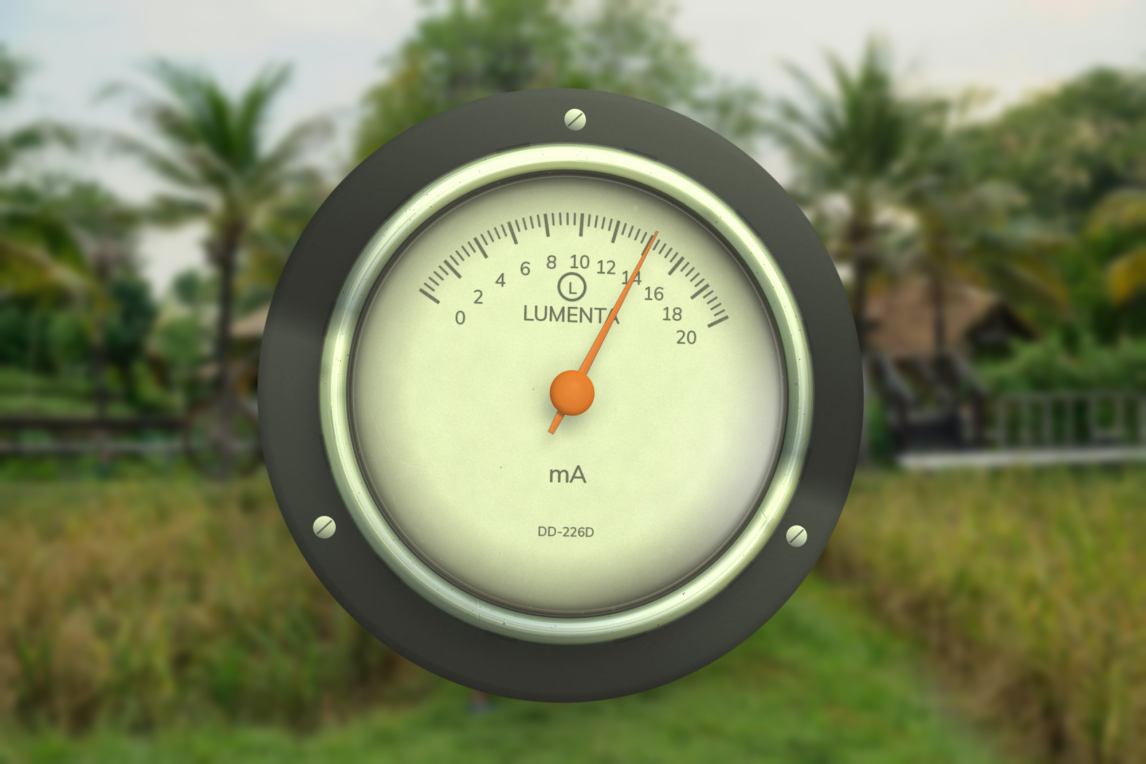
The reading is 14 mA
